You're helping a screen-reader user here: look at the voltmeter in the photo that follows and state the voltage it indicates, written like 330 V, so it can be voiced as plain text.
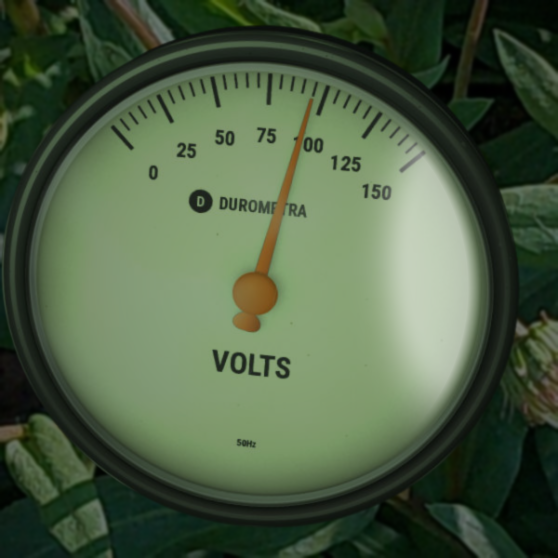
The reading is 95 V
